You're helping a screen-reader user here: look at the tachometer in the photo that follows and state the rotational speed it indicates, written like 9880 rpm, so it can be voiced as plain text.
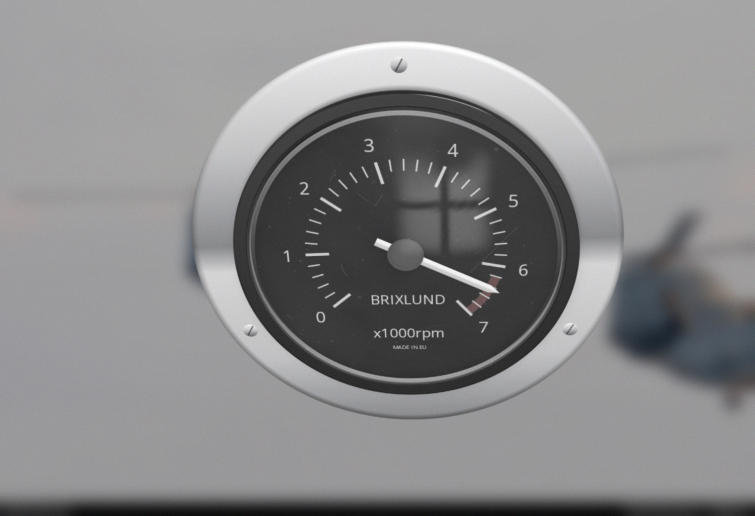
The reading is 6400 rpm
